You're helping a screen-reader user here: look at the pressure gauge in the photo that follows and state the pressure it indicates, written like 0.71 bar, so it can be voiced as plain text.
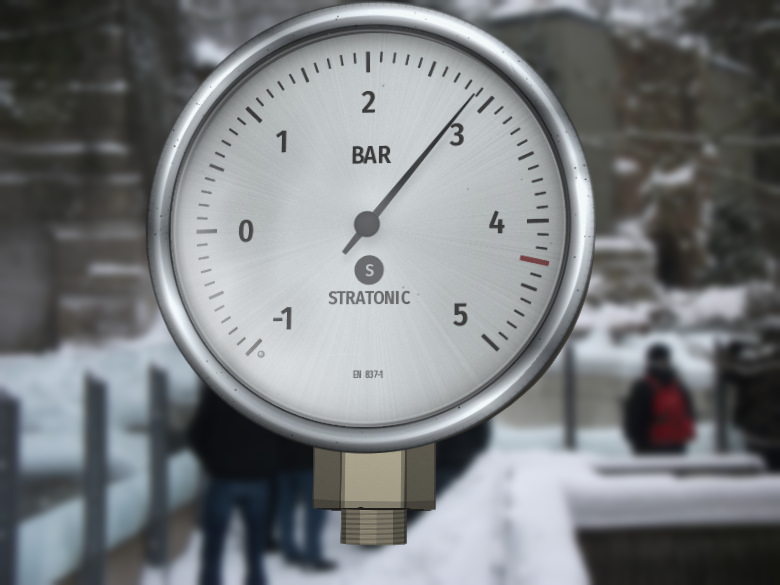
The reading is 2.9 bar
